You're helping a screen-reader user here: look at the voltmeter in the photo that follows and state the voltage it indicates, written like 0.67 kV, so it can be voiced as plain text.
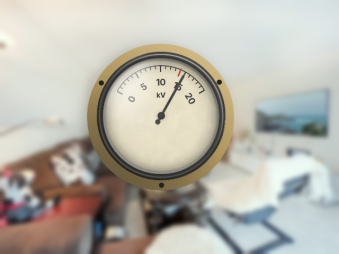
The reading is 15 kV
